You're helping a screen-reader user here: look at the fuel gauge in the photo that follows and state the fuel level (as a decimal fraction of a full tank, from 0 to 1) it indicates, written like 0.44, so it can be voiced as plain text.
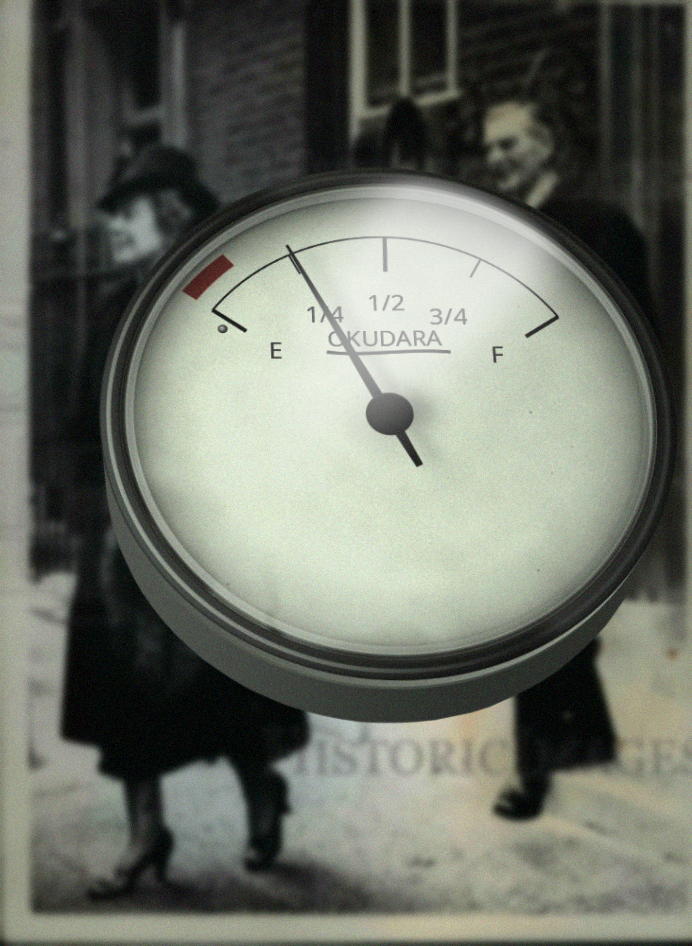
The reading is 0.25
